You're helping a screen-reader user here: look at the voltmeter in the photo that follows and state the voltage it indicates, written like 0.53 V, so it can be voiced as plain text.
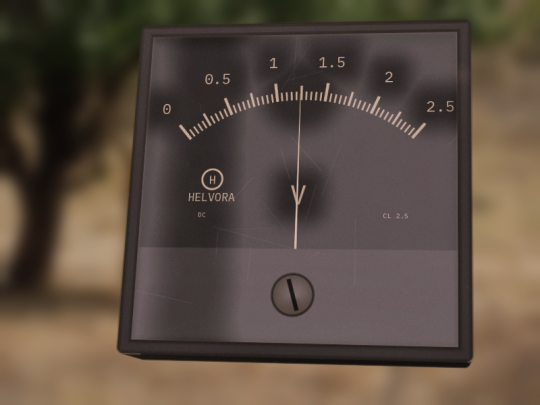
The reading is 1.25 V
